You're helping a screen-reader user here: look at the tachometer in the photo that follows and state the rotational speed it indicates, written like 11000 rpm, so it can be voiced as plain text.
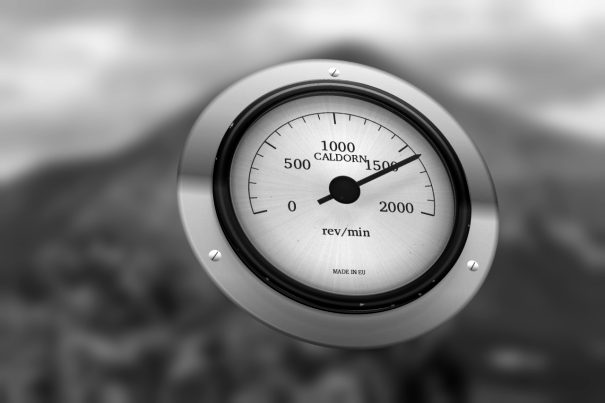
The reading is 1600 rpm
